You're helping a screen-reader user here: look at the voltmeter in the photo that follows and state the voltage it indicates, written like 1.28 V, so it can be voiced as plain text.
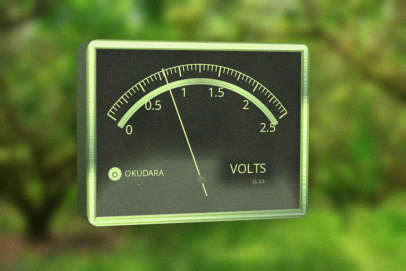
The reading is 0.8 V
